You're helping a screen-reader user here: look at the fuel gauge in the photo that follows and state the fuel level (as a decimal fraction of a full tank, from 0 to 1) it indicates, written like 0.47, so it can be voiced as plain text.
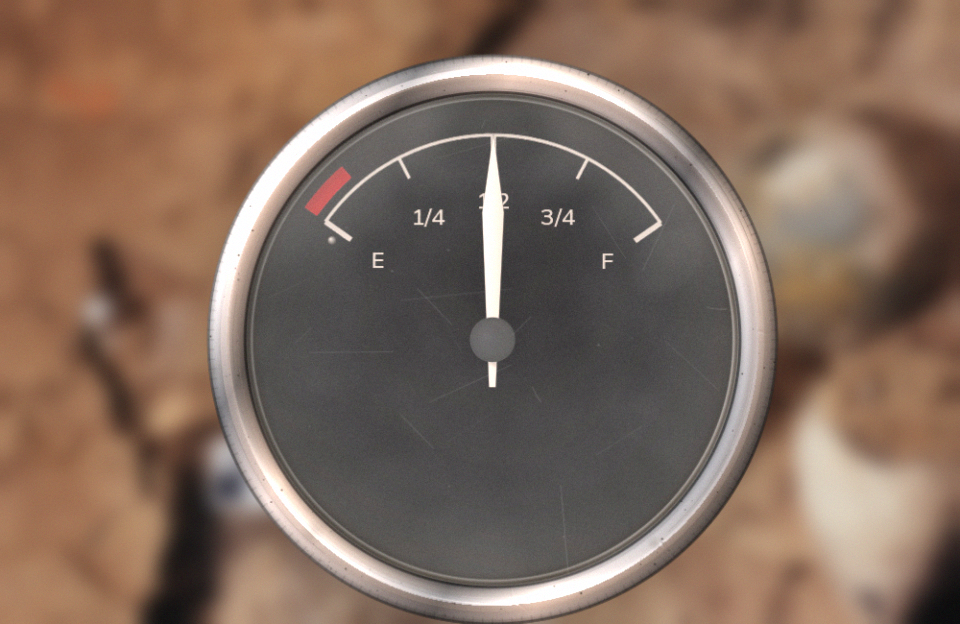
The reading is 0.5
